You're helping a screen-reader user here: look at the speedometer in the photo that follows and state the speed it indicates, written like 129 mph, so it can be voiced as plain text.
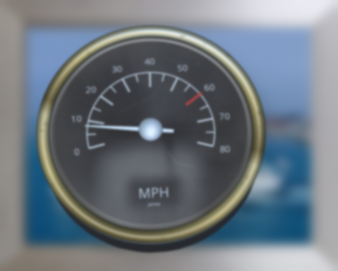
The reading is 7.5 mph
